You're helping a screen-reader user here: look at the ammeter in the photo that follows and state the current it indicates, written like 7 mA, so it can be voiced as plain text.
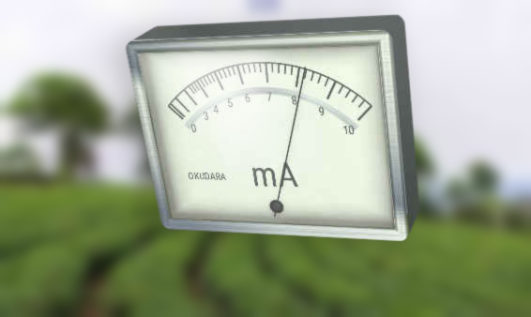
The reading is 8.2 mA
